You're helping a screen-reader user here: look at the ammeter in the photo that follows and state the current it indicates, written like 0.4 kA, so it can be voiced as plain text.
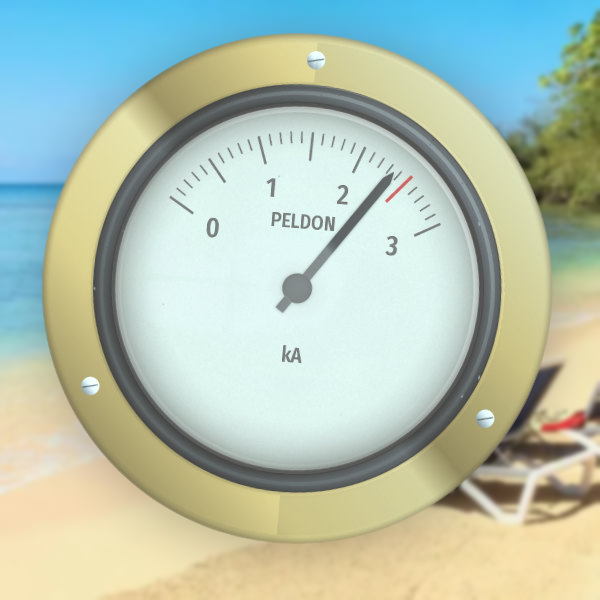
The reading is 2.35 kA
